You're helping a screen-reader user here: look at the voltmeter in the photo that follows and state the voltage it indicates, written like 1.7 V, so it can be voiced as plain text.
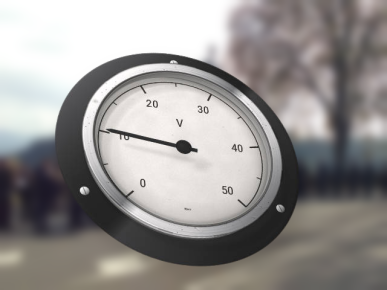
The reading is 10 V
